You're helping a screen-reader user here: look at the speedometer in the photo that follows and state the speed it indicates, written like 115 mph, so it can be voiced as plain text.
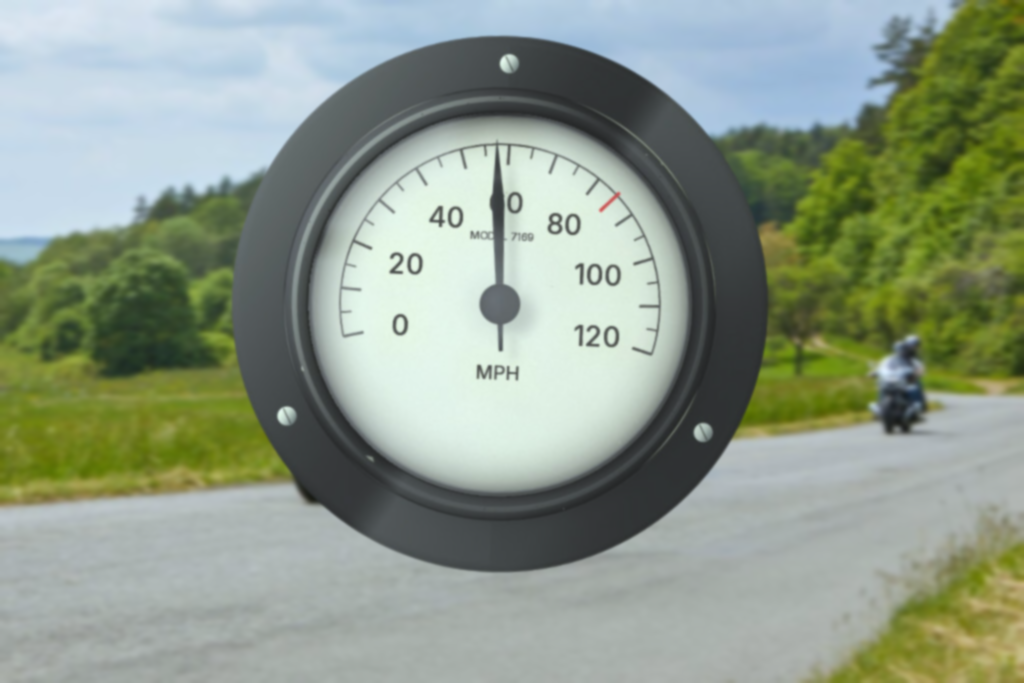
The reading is 57.5 mph
